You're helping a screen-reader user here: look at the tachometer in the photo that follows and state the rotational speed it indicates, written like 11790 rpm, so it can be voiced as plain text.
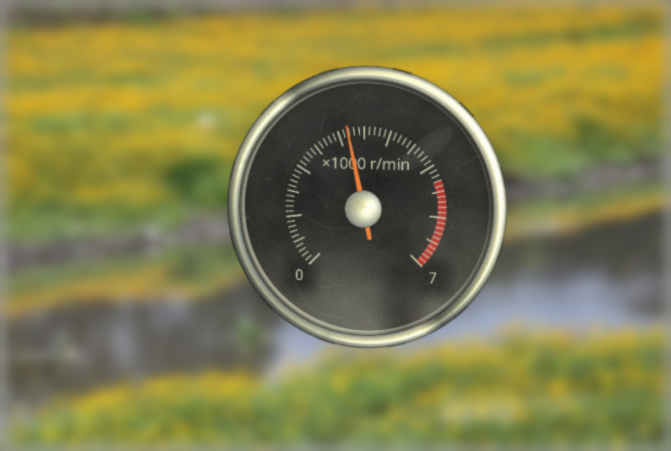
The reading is 3200 rpm
